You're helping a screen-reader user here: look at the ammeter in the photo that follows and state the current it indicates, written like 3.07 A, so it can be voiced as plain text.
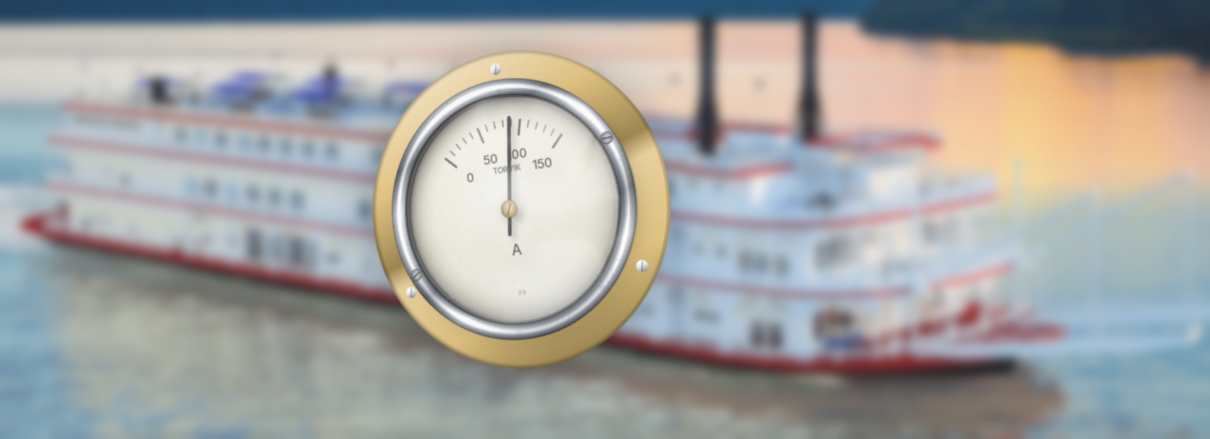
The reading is 90 A
